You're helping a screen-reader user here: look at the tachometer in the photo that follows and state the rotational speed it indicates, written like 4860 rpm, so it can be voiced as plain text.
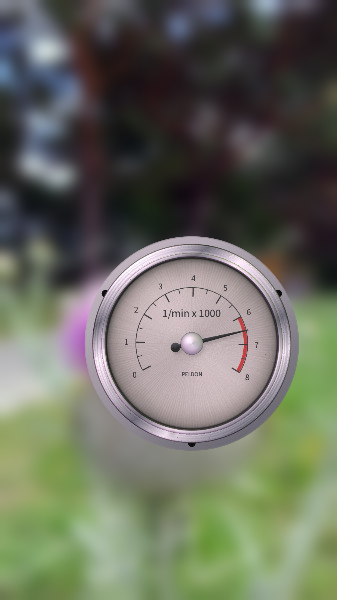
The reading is 6500 rpm
